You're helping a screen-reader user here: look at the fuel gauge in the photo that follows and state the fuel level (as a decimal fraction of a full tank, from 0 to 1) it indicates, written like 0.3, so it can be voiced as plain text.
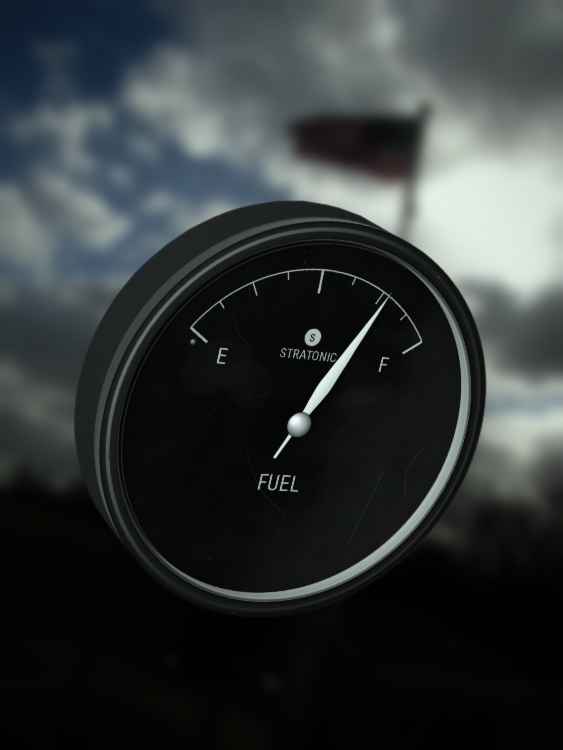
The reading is 0.75
